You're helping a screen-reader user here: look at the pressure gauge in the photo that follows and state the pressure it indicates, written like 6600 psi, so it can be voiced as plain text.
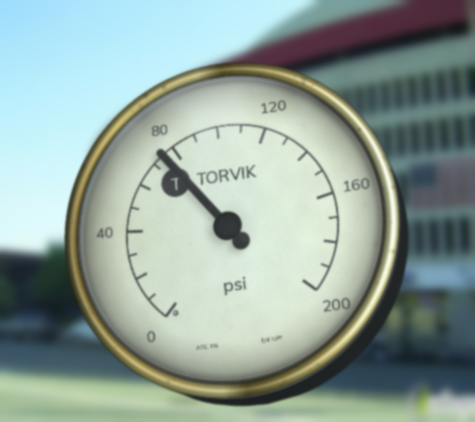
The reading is 75 psi
